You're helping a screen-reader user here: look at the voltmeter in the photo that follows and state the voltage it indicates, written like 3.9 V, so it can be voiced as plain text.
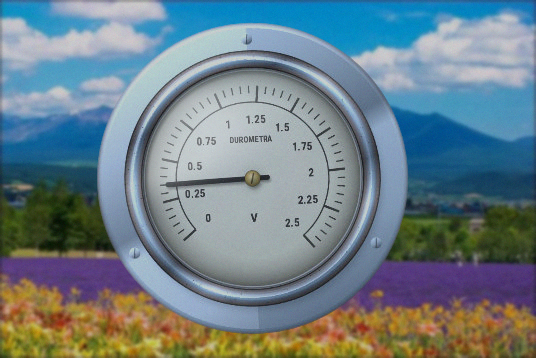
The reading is 0.35 V
